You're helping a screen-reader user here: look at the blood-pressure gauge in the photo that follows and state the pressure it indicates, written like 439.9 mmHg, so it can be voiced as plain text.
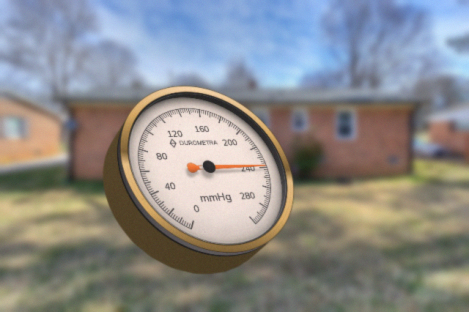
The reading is 240 mmHg
